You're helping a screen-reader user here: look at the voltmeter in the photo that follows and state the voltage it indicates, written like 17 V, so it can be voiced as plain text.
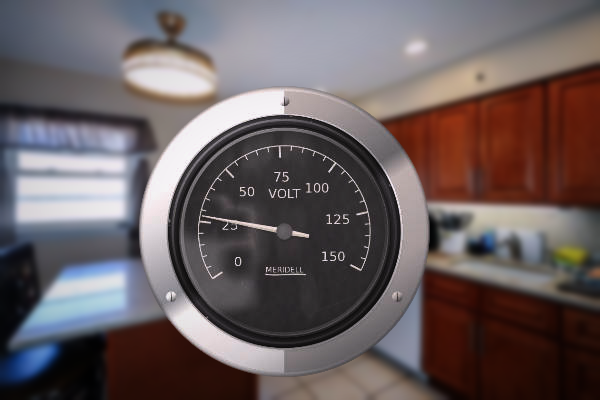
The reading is 27.5 V
